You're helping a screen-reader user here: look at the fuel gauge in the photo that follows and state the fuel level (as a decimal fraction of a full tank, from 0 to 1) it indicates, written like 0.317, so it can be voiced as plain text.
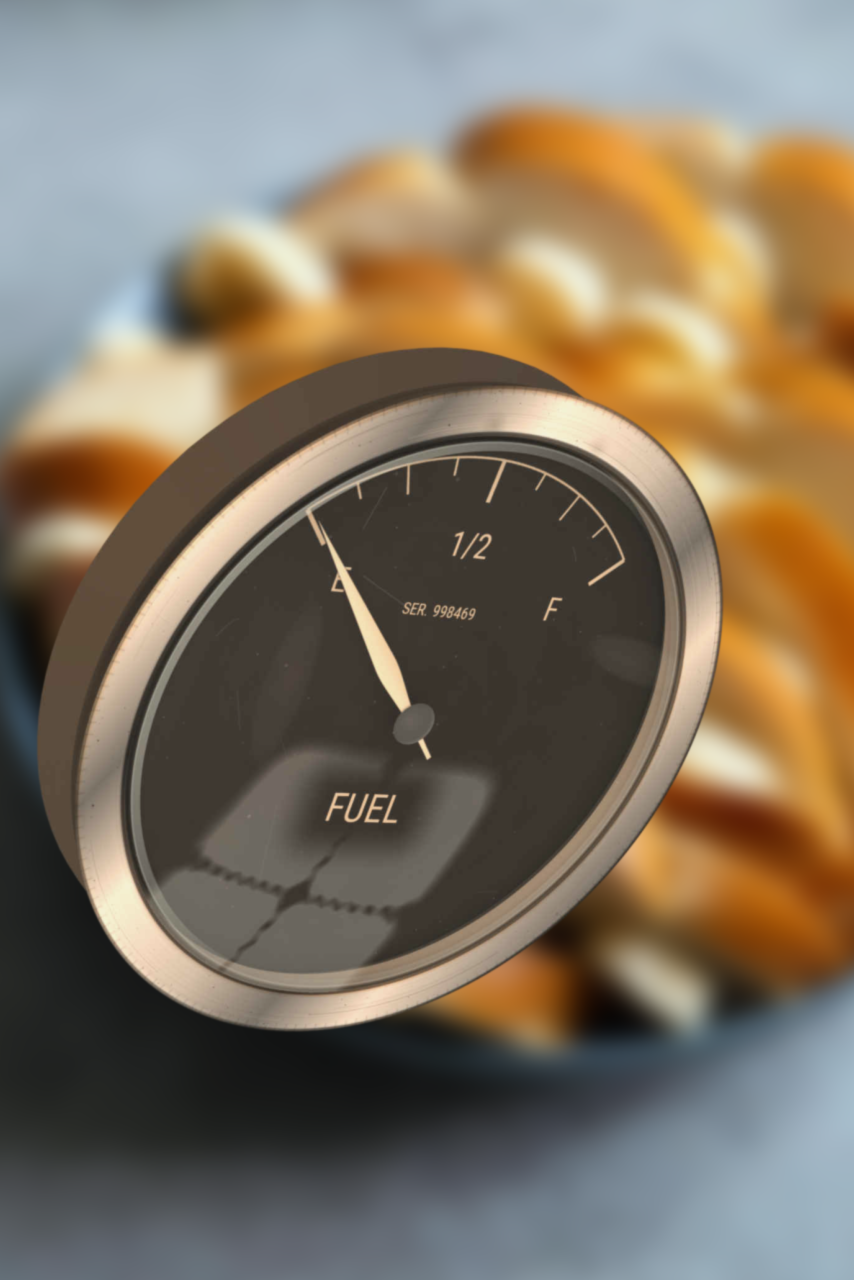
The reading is 0
